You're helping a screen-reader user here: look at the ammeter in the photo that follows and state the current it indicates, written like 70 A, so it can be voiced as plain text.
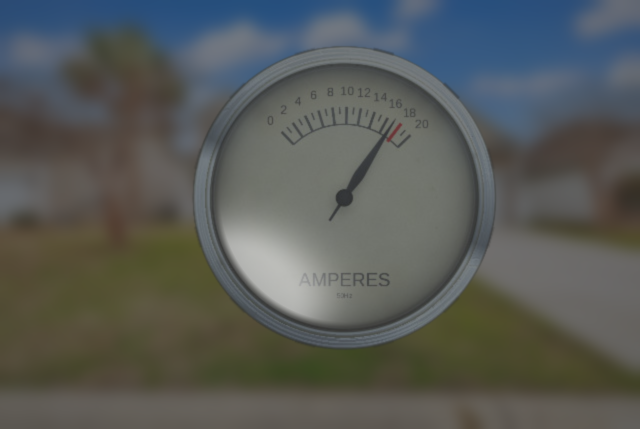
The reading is 17 A
